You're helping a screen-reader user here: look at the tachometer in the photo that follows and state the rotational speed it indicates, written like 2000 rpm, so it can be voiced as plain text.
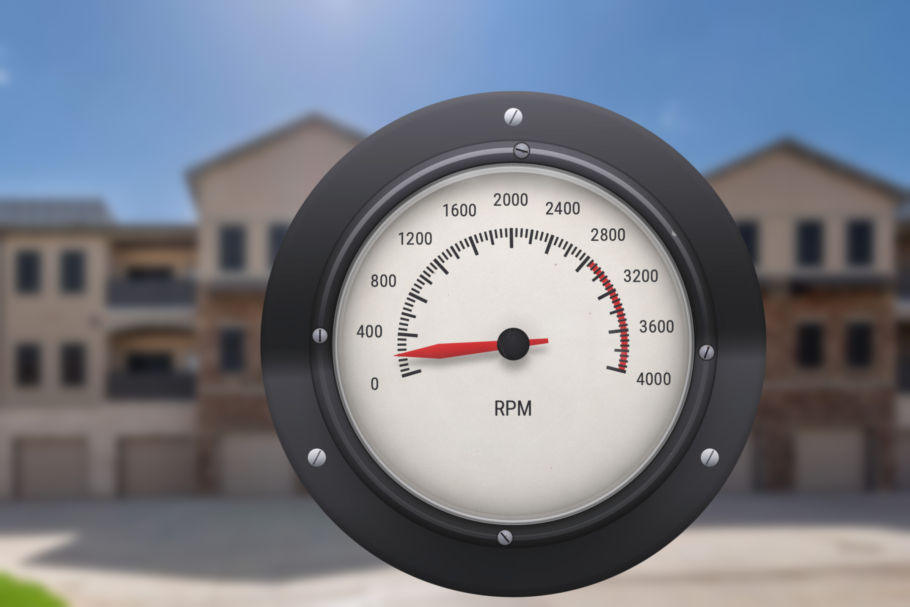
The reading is 200 rpm
